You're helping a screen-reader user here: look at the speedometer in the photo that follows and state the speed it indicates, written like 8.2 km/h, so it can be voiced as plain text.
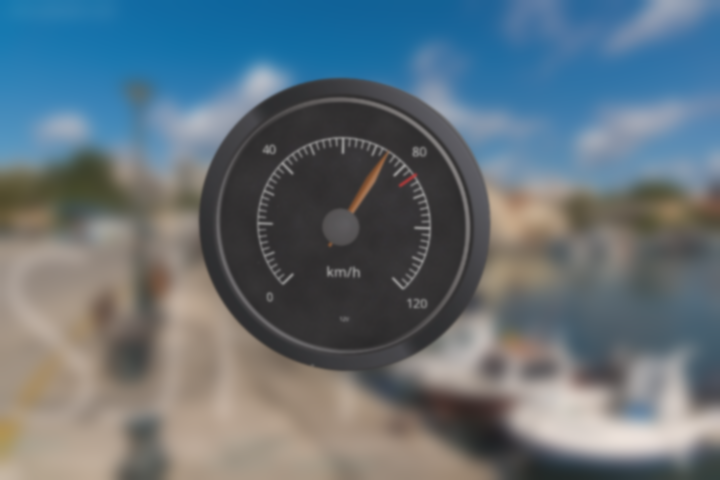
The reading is 74 km/h
